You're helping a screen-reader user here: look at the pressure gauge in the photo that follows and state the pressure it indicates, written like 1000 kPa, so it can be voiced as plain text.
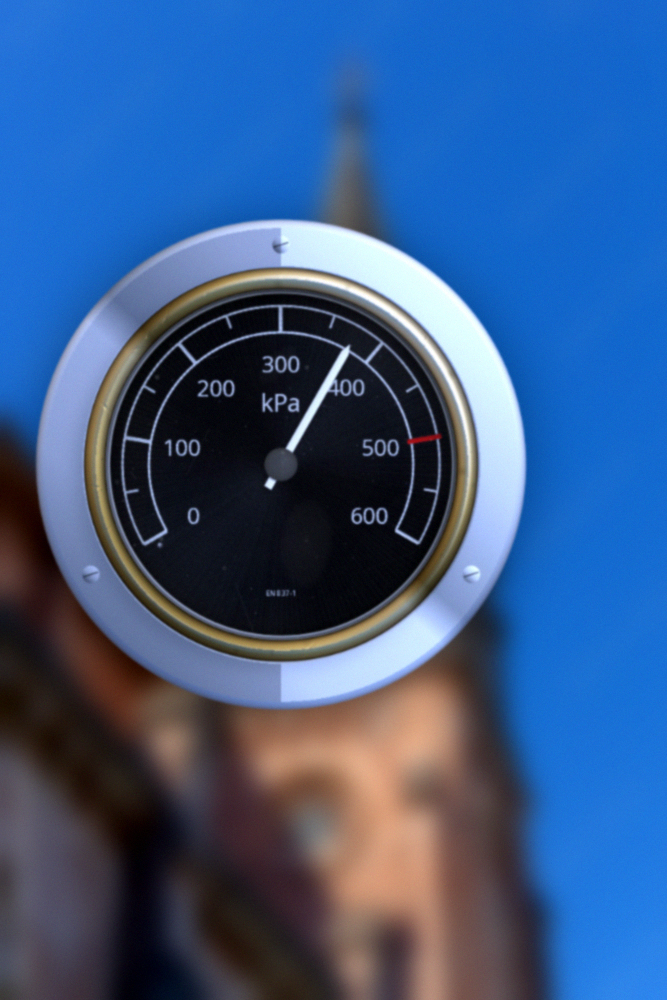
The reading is 375 kPa
